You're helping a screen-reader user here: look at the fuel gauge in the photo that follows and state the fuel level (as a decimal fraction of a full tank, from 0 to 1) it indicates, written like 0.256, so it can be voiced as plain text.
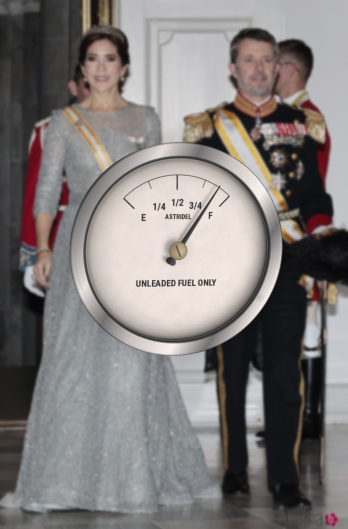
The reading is 0.875
